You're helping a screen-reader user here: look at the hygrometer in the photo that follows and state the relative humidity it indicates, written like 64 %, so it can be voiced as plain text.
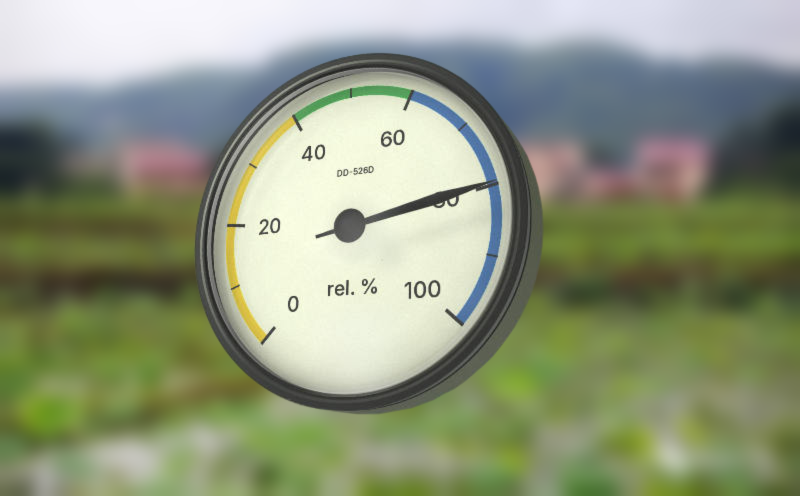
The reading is 80 %
